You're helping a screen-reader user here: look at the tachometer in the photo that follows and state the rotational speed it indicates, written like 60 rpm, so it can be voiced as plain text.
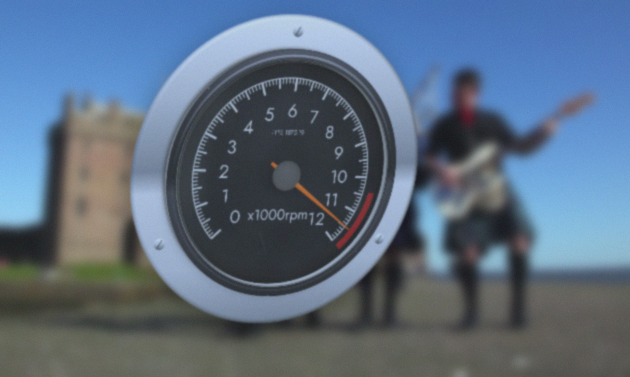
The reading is 11500 rpm
